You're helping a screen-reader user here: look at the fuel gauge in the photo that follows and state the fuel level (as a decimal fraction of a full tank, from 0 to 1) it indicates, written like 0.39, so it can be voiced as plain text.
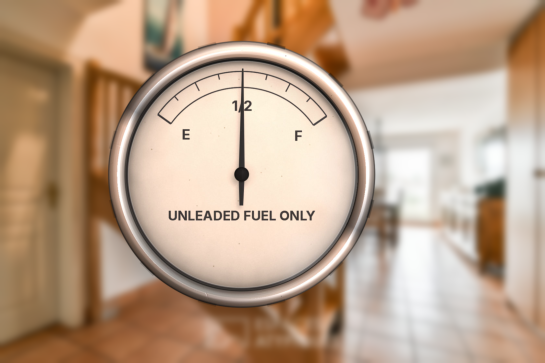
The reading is 0.5
